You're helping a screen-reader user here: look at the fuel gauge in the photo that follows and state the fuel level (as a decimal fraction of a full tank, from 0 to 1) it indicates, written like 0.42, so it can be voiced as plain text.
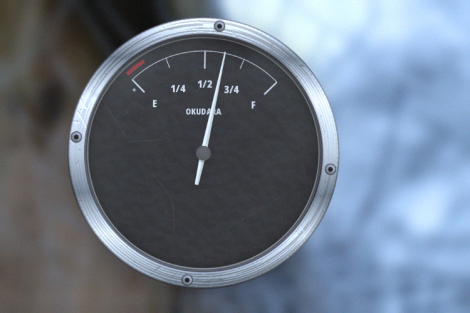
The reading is 0.625
